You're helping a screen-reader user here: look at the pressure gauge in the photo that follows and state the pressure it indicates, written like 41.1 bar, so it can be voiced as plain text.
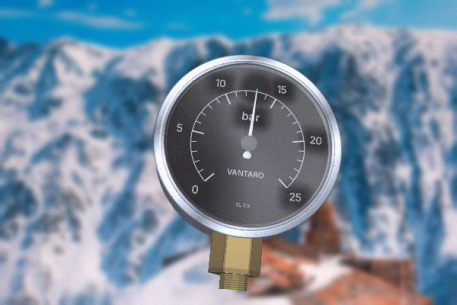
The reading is 13 bar
